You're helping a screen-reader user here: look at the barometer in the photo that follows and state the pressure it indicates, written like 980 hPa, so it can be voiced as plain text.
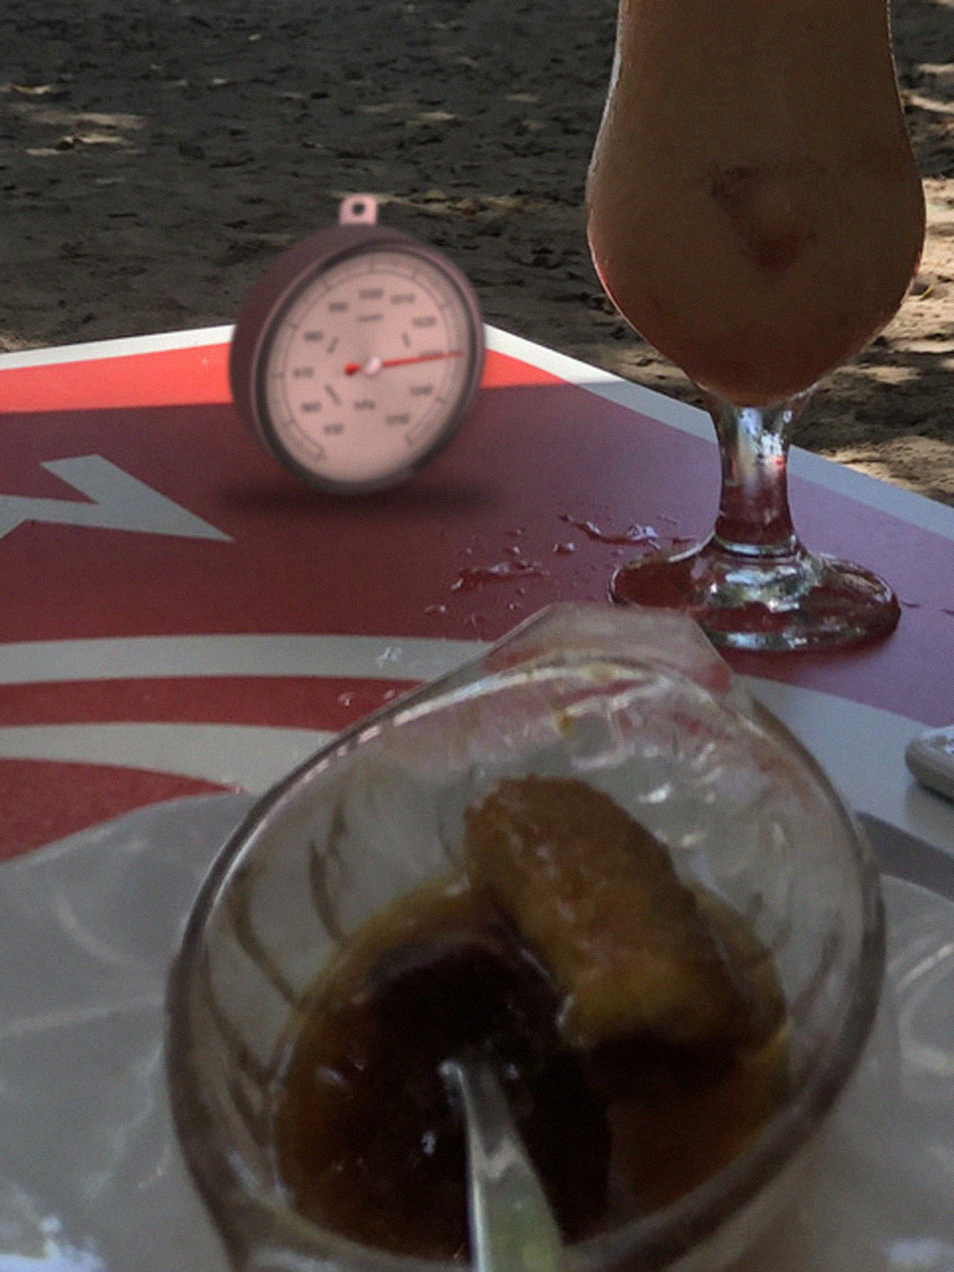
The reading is 1030 hPa
